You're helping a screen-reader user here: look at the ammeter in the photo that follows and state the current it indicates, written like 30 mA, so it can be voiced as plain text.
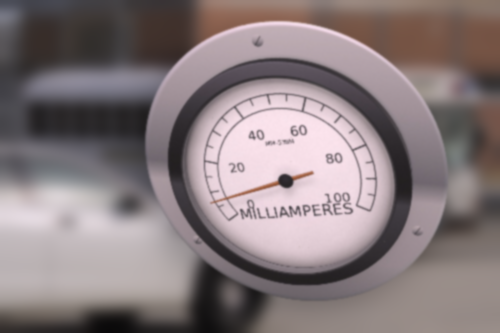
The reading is 7.5 mA
